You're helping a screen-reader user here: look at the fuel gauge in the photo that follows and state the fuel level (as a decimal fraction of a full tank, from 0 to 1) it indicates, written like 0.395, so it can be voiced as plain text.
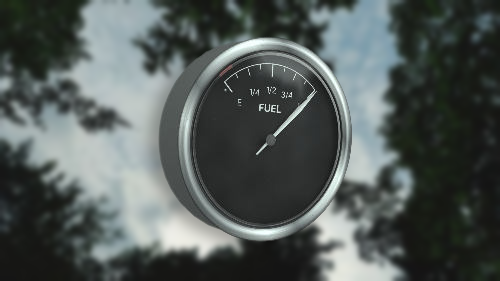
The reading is 1
